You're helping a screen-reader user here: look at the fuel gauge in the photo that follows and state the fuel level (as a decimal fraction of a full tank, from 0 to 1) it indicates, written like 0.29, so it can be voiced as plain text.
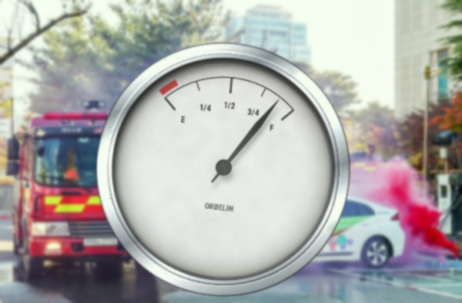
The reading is 0.875
